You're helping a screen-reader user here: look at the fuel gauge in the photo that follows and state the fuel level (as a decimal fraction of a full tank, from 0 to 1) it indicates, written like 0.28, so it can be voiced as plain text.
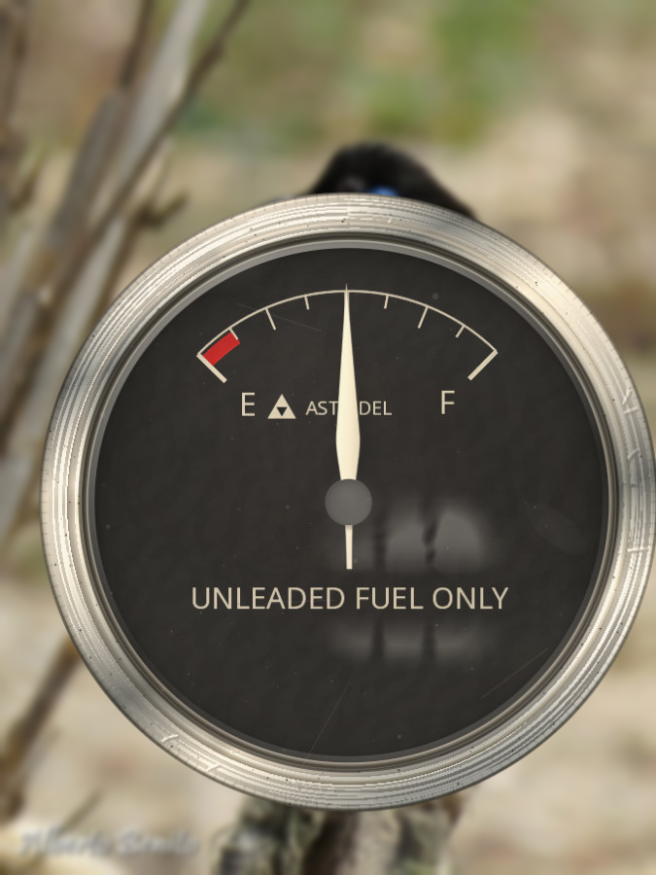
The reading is 0.5
